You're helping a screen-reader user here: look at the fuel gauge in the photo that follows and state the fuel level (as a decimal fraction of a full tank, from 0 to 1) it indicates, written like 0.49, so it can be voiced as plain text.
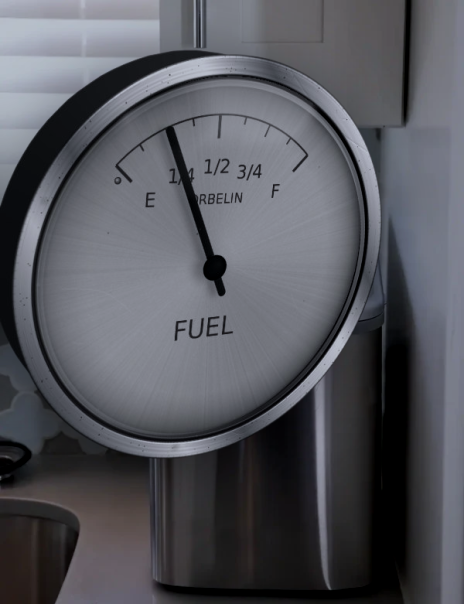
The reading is 0.25
